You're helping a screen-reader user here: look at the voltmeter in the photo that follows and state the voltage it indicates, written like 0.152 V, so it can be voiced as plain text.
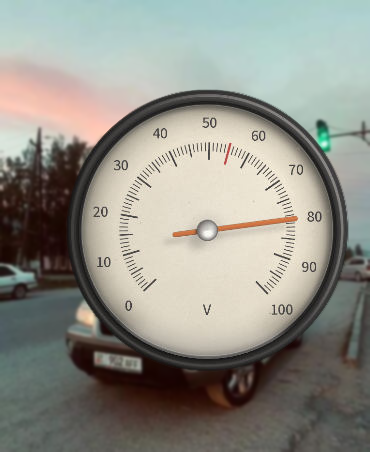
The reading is 80 V
